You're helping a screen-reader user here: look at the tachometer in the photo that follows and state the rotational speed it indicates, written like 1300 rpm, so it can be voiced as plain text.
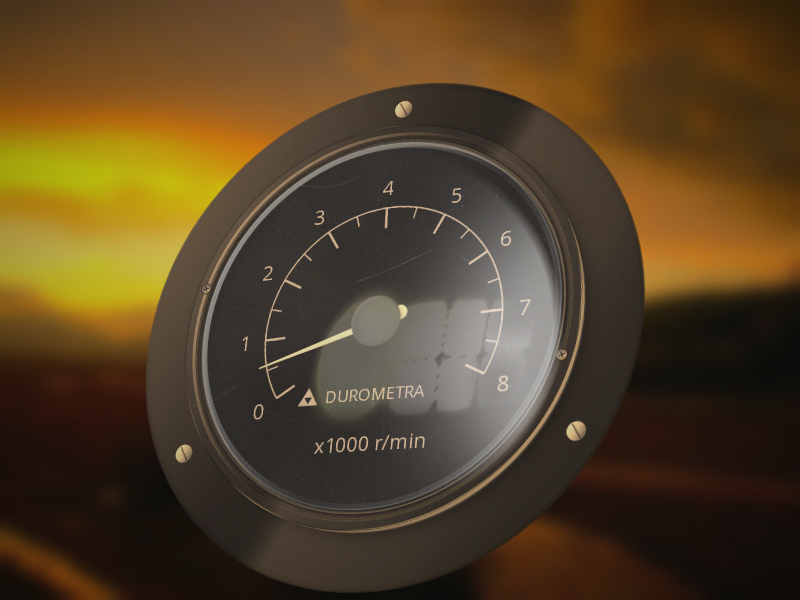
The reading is 500 rpm
